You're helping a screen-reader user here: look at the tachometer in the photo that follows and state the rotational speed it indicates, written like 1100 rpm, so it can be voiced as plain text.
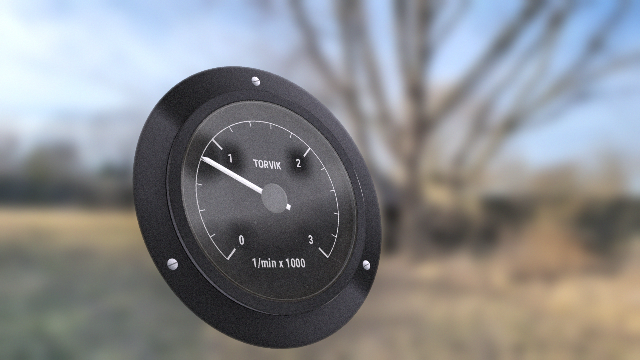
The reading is 800 rpm
